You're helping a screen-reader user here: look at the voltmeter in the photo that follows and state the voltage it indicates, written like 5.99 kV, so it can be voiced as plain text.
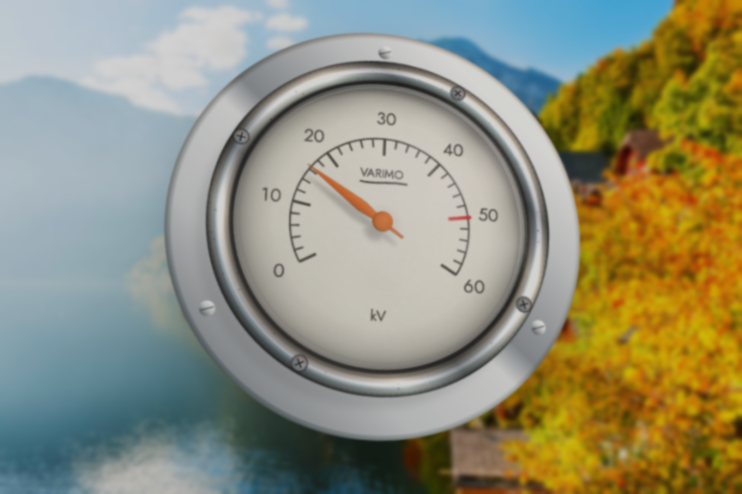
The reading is 16 kV
